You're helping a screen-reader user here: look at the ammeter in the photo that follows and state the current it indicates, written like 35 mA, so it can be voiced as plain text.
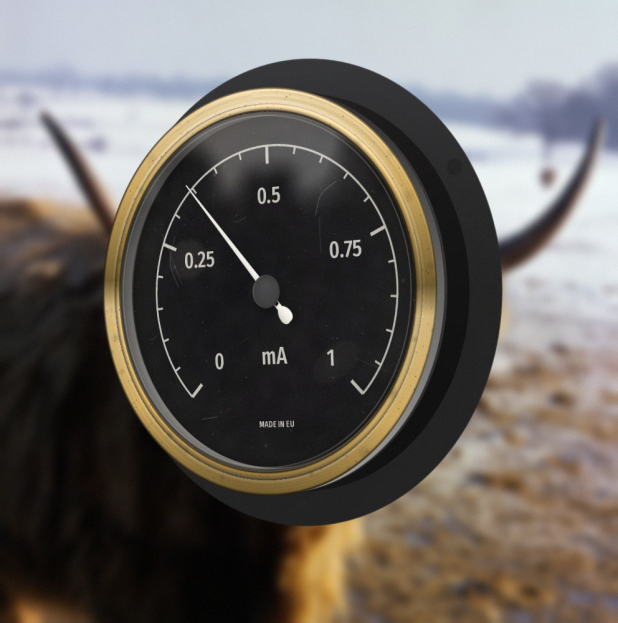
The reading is 0.35 mA
